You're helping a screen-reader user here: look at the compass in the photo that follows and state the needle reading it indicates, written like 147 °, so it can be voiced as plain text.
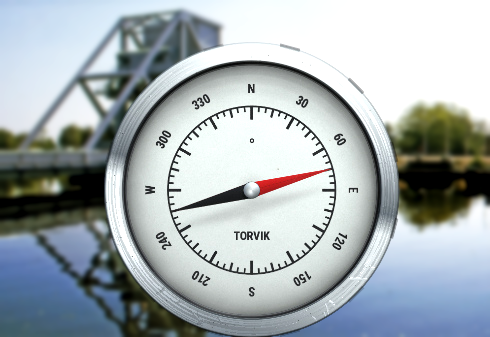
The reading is 75 °
